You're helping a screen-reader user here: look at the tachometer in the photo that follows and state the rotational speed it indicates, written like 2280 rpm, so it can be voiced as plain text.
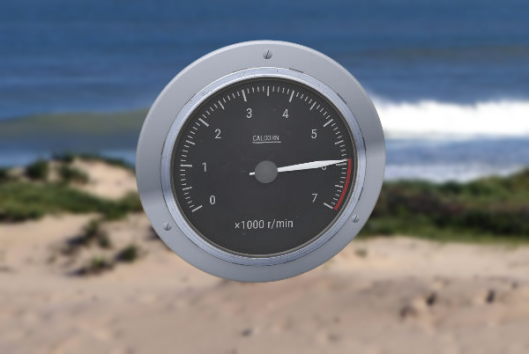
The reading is 5900 rpm
